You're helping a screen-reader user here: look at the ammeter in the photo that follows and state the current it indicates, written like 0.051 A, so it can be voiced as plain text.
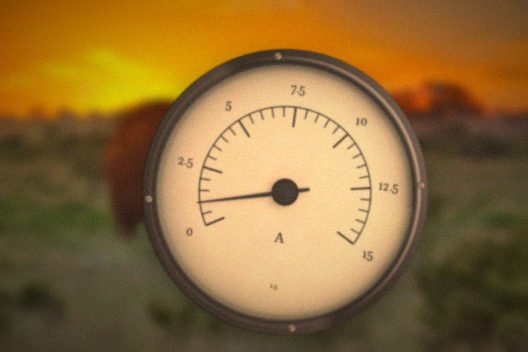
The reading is 1 A
